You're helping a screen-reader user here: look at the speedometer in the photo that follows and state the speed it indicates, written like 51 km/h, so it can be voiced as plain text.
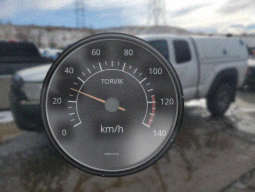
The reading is 30 km/h
